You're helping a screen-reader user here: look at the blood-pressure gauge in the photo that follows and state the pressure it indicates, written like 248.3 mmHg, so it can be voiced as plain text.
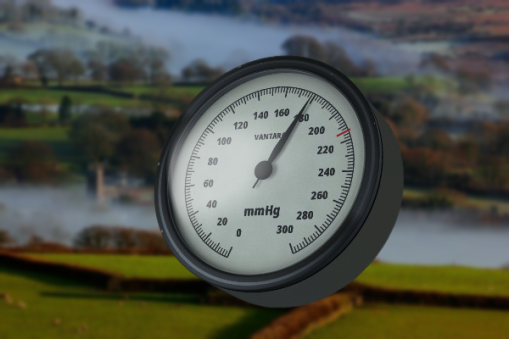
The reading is 180 mmHg
